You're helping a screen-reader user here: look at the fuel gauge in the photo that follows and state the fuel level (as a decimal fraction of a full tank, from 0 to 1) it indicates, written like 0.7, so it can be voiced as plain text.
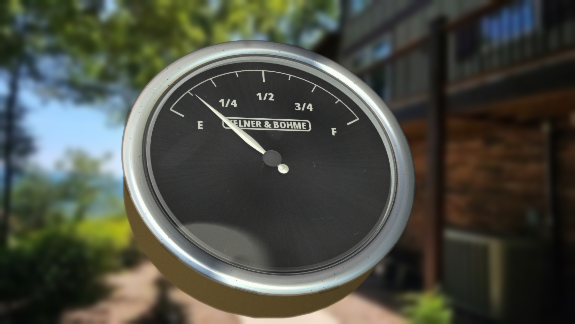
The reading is 0.125
